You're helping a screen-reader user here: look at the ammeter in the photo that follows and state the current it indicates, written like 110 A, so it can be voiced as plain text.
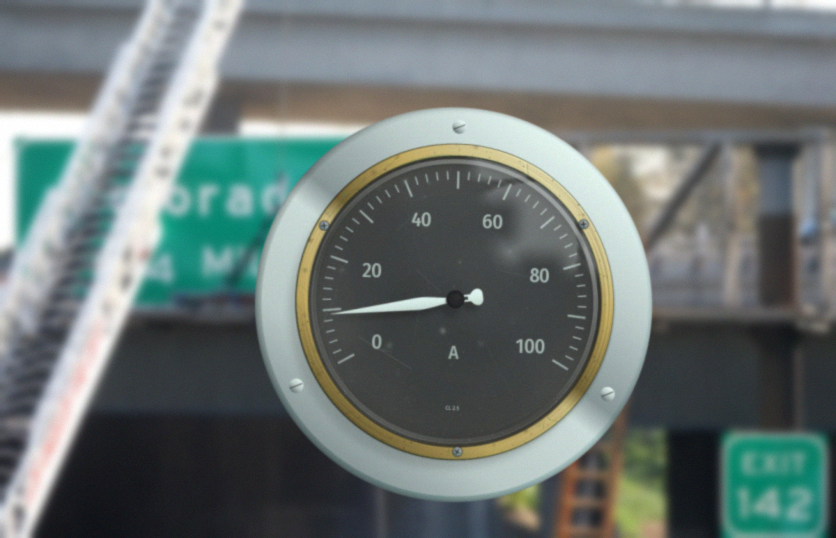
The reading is 9 A
